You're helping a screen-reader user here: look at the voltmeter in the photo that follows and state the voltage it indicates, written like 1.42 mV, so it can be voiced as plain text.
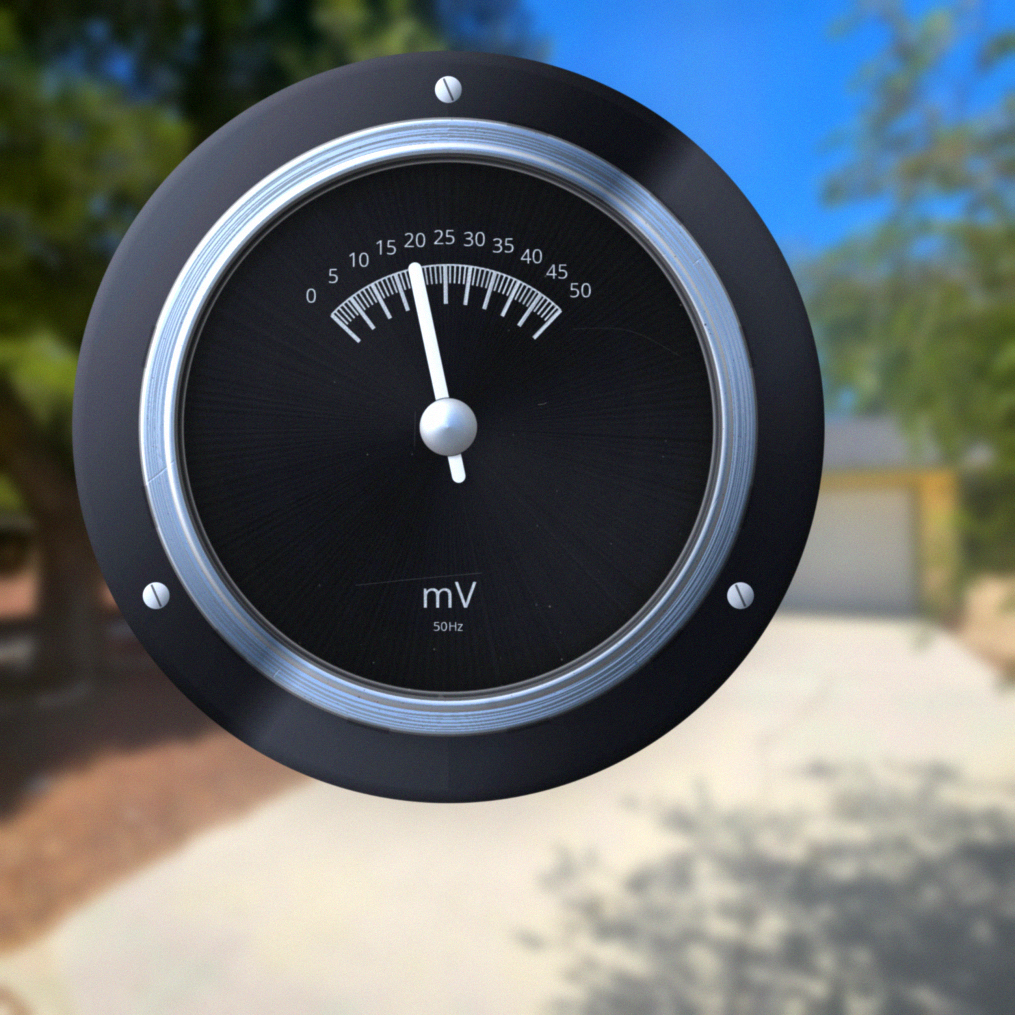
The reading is 19 mV
